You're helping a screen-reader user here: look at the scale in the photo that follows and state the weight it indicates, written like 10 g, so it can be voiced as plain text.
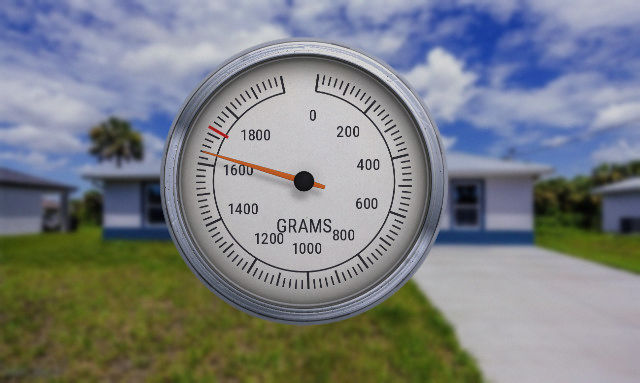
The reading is 1640 g
